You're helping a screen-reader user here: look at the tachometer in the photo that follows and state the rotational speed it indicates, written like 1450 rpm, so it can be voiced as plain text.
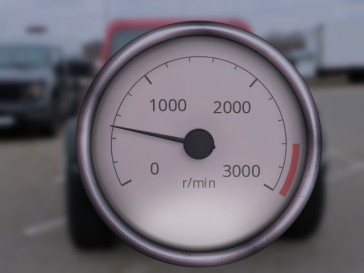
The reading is 500 rpm
